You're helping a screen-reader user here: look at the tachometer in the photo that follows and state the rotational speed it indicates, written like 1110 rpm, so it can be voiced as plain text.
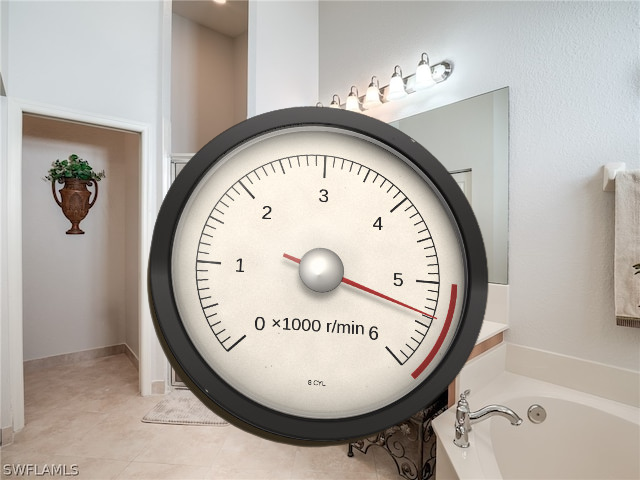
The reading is 5400 rpm
